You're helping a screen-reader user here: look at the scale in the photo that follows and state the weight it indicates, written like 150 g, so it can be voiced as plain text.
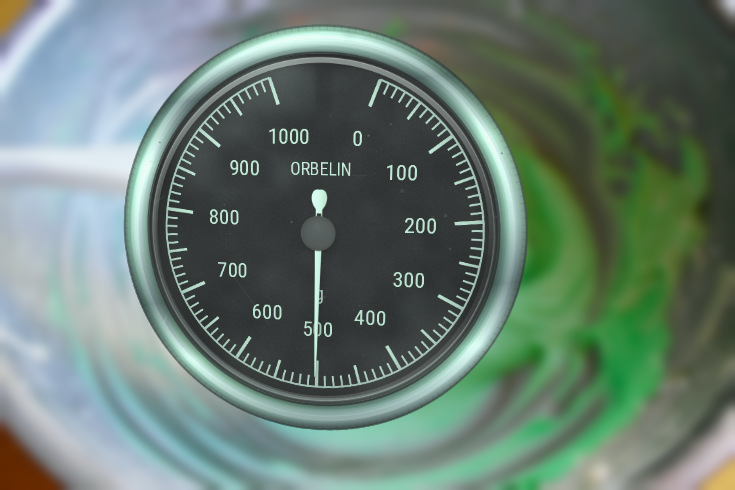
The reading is 500 g
